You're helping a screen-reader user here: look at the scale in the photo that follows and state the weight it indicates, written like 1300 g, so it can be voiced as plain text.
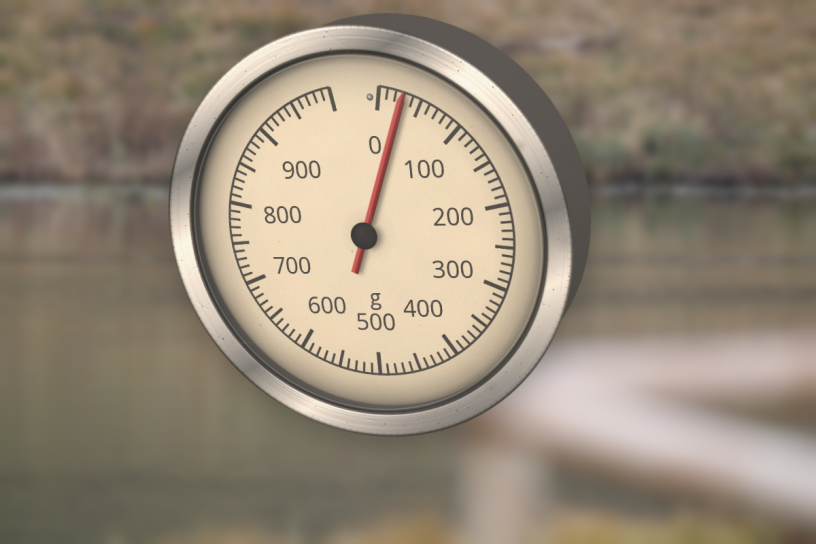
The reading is 30 g
